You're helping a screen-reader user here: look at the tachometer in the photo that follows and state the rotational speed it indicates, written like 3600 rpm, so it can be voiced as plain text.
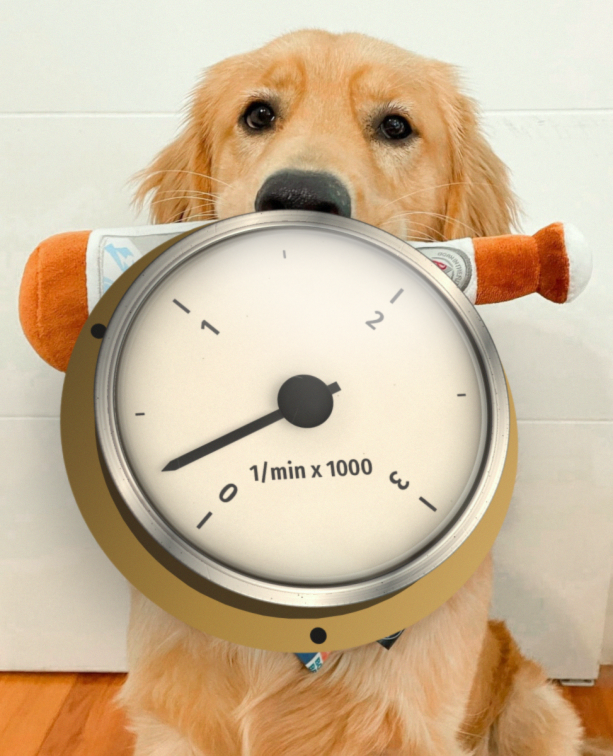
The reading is 250 rpm
